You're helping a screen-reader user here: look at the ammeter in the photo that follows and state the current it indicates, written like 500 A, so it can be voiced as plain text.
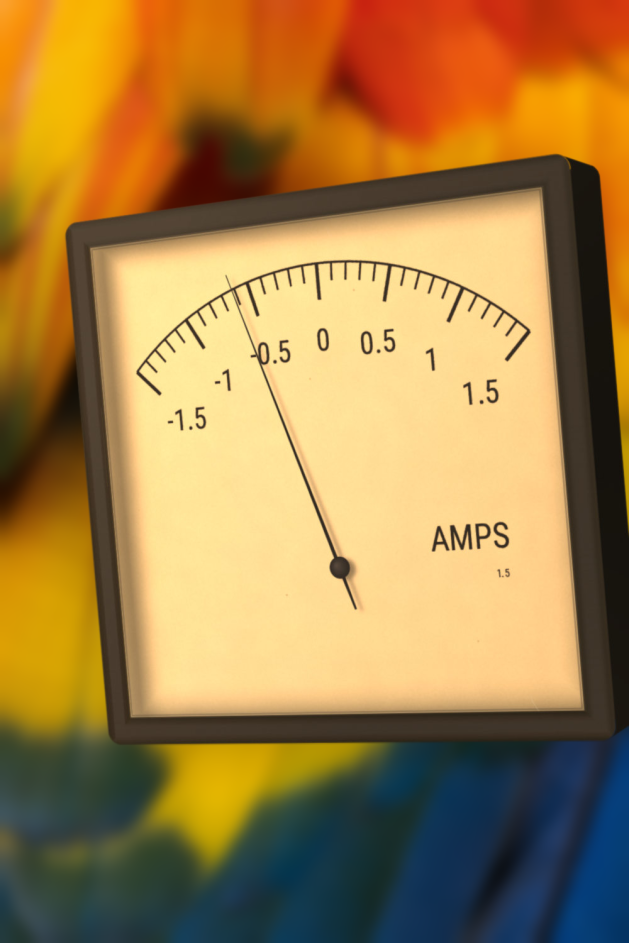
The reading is -0.6 A
